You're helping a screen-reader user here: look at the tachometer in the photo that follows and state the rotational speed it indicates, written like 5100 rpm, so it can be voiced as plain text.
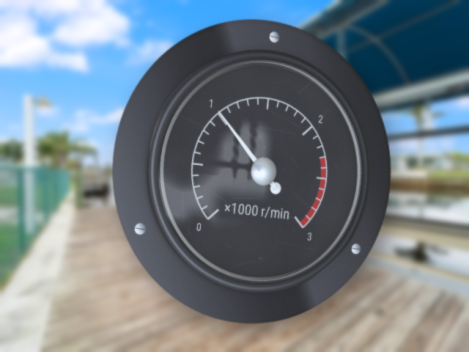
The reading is 1000 rpm
